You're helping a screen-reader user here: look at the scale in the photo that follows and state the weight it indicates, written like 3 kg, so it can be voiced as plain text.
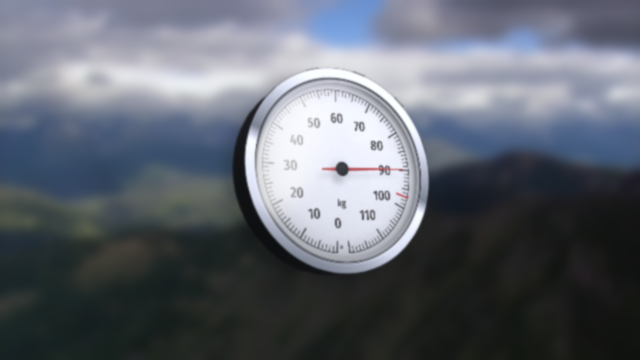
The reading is 90 kg
